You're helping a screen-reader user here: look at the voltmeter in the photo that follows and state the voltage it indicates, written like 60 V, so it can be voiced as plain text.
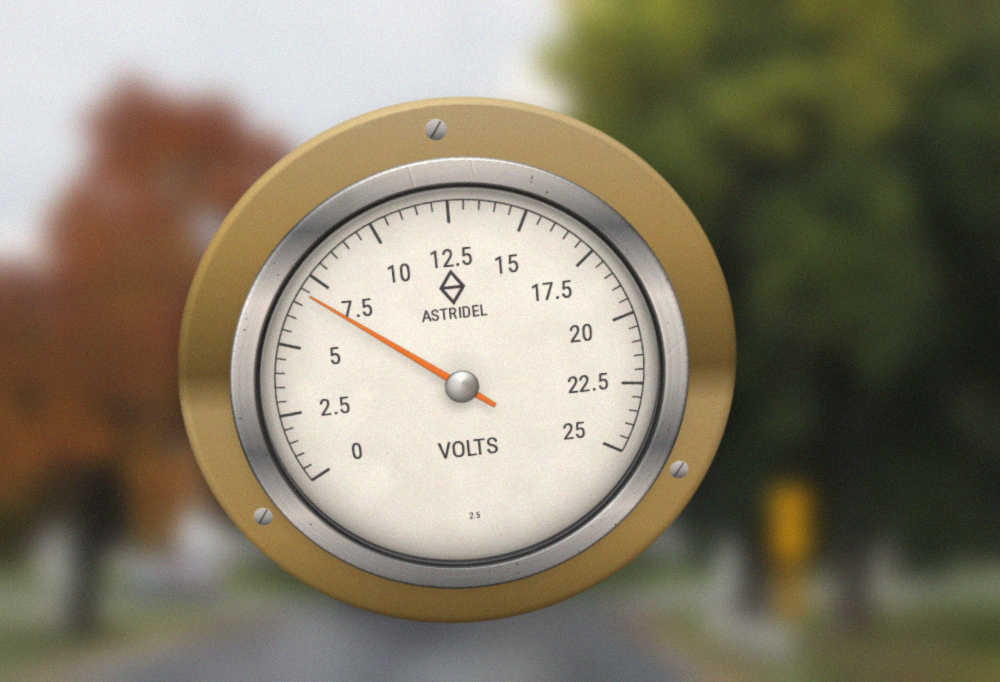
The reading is 7 V
